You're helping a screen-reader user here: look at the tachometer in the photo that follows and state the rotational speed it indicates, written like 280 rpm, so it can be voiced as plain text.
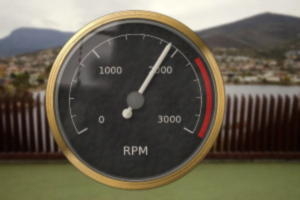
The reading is 1900 rpm
